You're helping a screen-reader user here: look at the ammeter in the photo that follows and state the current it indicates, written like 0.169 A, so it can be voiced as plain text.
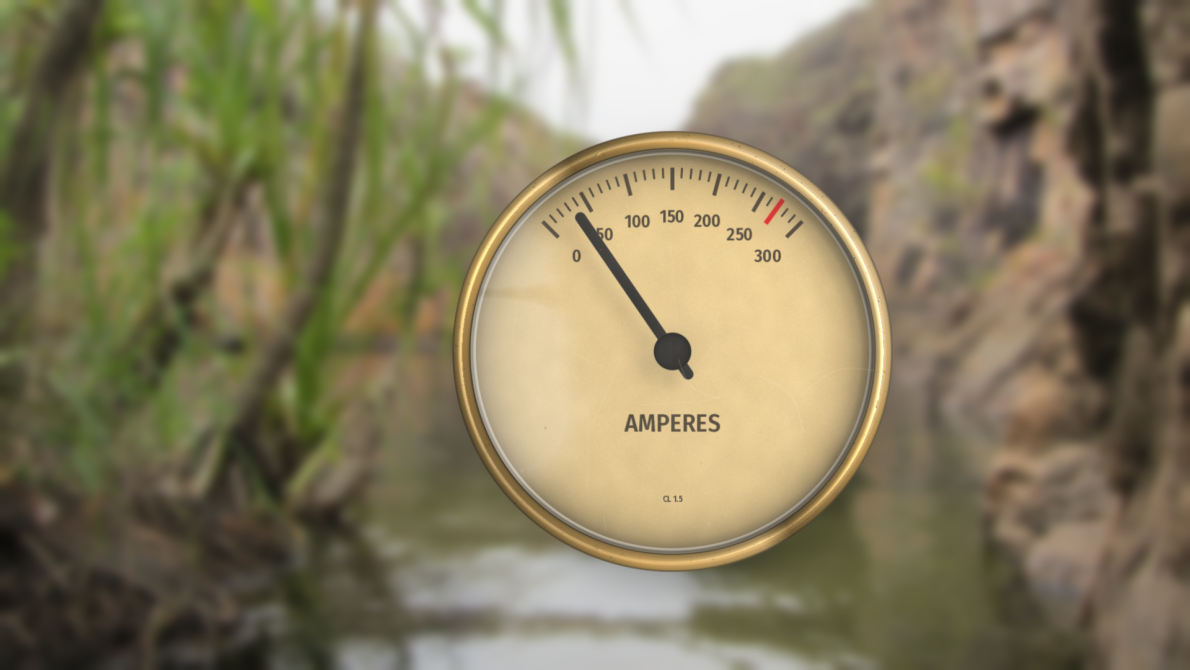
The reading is 35 A
